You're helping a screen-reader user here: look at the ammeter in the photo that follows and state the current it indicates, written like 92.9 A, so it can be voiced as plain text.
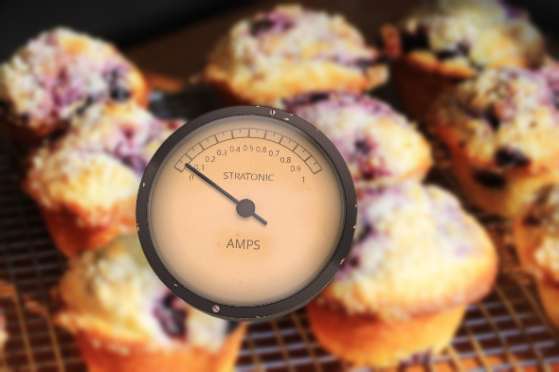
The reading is 0.05 A
